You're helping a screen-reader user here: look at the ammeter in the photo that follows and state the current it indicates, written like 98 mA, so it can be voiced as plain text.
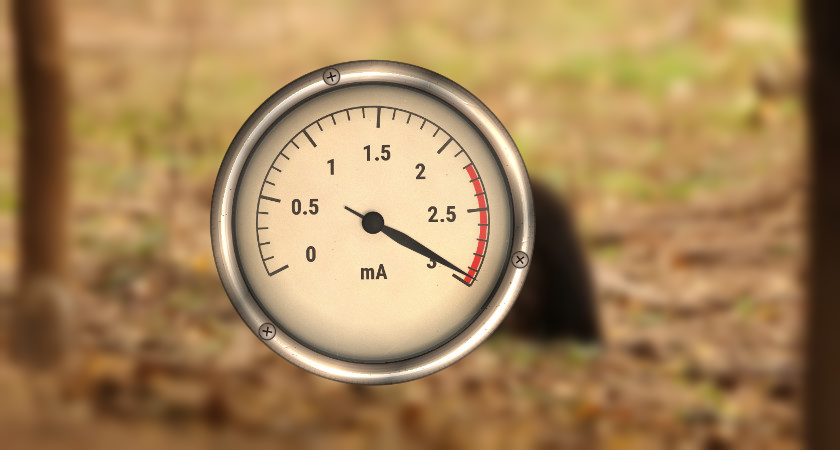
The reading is 2.95 mA
